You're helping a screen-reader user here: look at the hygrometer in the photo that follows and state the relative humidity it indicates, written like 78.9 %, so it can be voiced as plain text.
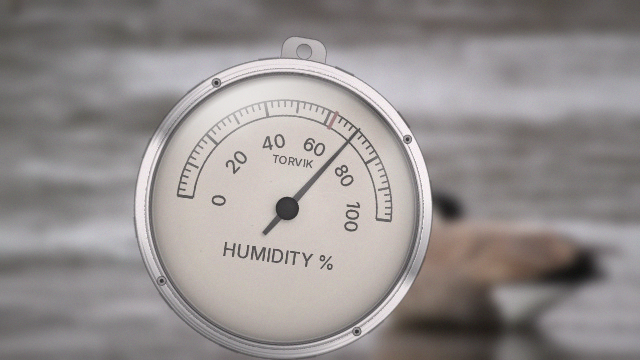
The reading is 70 %
